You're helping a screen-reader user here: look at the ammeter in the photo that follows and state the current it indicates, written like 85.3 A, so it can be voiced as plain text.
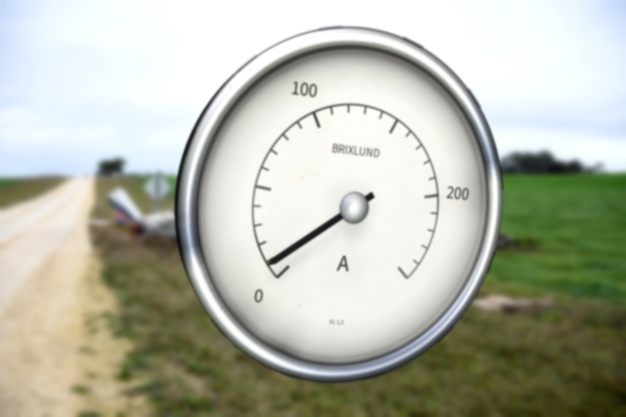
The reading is 10 A
